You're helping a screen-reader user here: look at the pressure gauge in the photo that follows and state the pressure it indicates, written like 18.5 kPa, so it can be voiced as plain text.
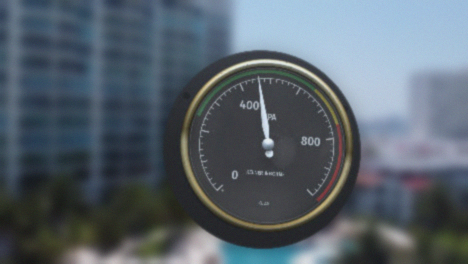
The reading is 460 kPa
